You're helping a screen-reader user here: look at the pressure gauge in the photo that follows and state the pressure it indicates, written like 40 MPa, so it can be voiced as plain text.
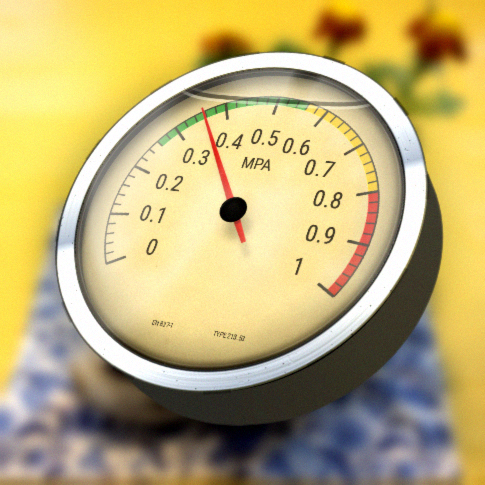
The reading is 0.36 MPa
